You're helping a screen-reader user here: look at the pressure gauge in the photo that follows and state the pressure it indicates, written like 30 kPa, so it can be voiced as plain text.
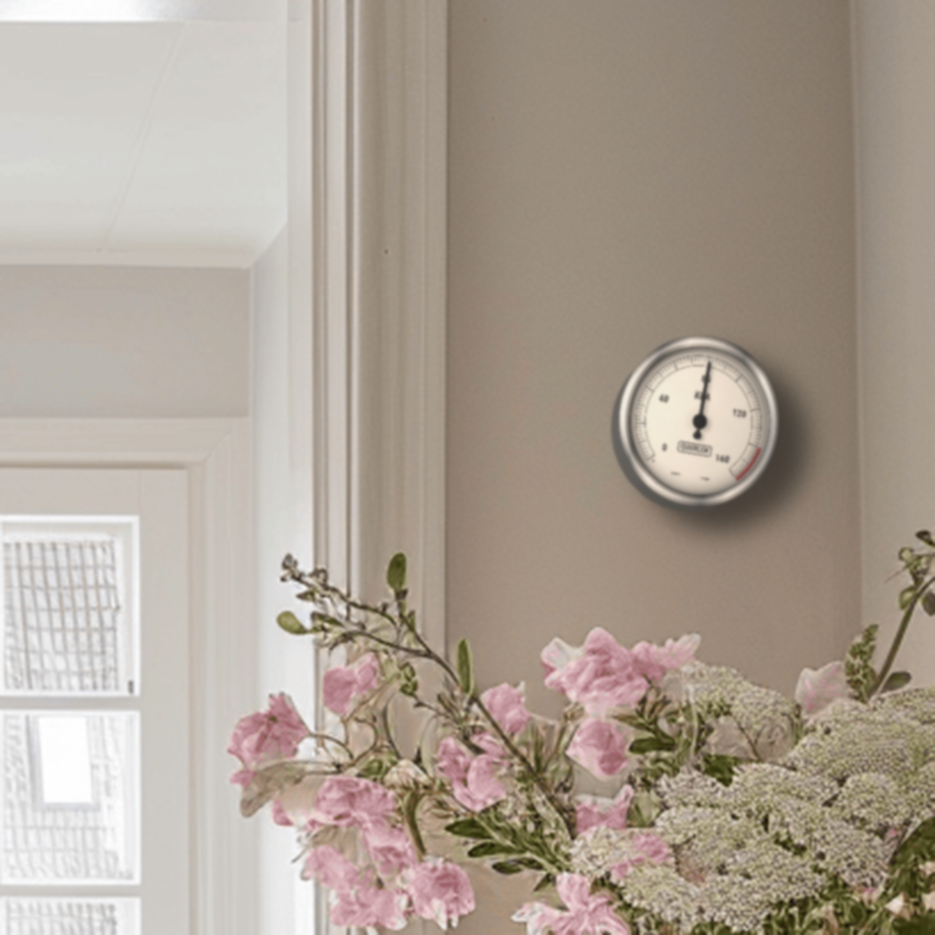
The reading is 80 kPa
